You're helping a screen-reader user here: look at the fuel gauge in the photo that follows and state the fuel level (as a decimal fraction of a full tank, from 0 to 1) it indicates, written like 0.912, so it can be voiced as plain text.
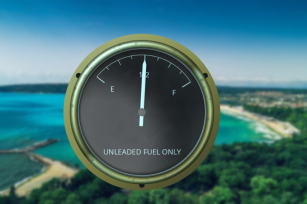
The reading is 0.5
